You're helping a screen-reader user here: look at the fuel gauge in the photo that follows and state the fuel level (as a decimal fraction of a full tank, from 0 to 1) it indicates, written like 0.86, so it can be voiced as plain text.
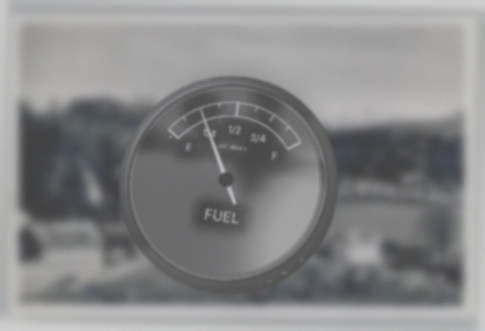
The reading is 0.25
